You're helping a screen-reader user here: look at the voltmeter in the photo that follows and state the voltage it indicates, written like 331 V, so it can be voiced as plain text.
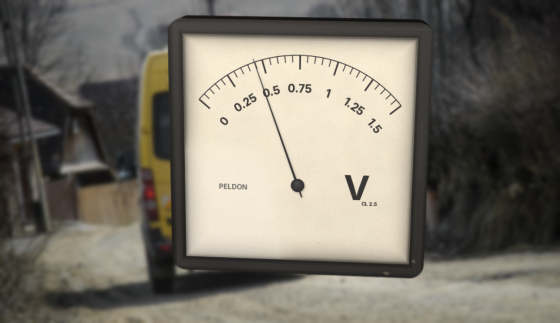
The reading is 0.45 V
